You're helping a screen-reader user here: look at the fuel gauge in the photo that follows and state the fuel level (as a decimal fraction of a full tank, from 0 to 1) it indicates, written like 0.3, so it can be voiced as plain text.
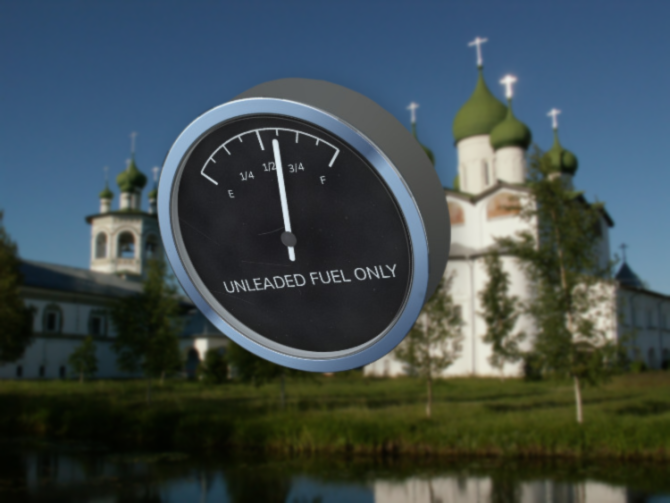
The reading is 0.625
